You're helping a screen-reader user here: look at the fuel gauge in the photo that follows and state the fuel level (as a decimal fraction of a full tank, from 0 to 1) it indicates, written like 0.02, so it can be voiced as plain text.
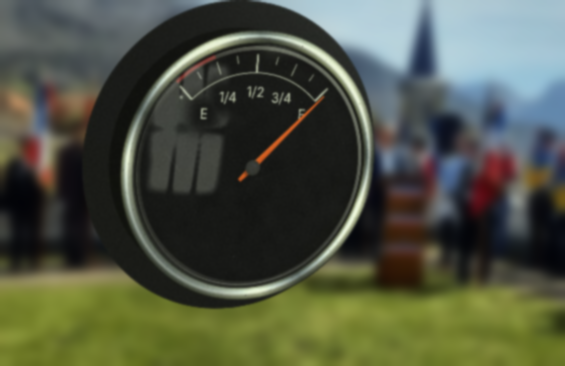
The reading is 1
